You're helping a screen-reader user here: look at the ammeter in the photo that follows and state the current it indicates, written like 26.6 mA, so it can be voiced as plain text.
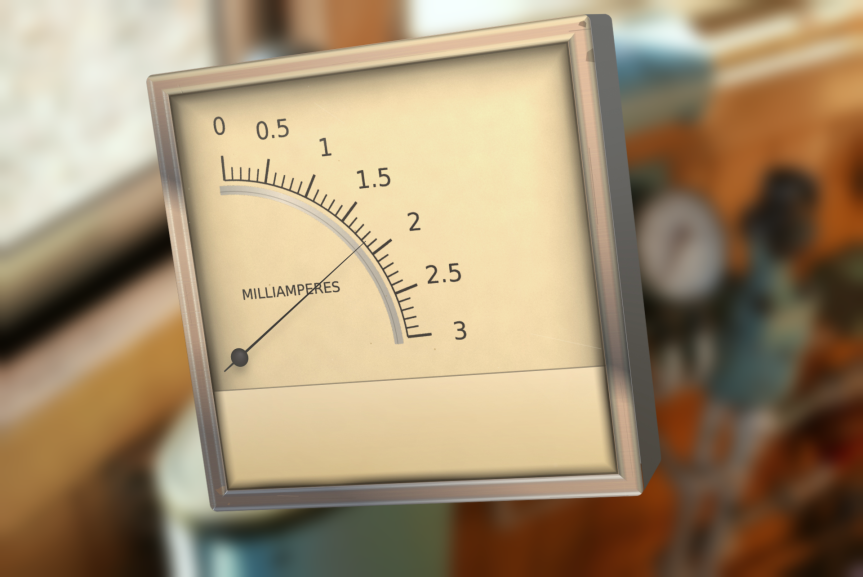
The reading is 1.85 mA
